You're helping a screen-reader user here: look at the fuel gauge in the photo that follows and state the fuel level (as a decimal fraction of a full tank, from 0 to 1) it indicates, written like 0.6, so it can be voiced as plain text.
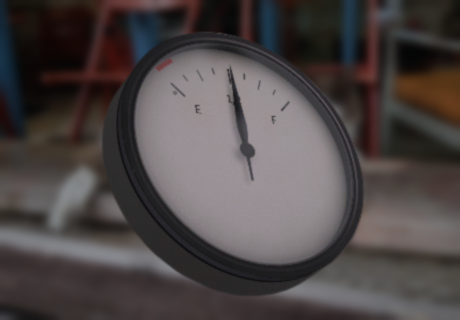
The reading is 0.5
